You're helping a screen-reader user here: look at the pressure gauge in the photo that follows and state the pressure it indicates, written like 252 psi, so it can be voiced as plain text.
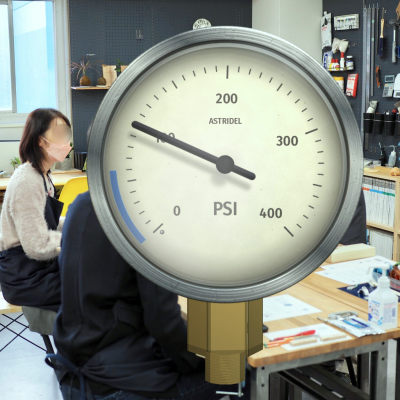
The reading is 100 psi
